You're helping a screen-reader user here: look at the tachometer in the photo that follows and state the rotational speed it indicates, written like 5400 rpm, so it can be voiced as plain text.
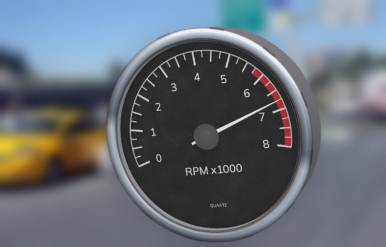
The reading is 6750 rpm
